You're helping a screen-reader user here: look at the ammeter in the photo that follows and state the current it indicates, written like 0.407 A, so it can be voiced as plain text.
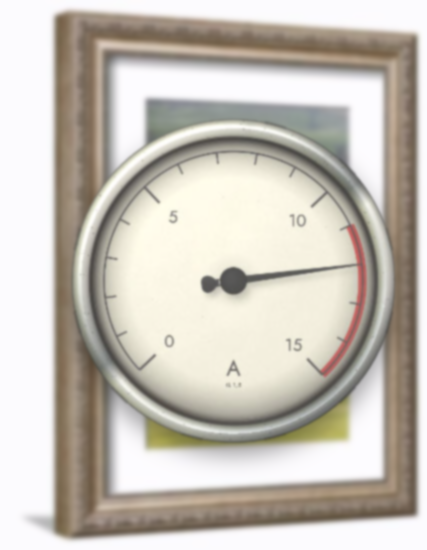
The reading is 12 A
